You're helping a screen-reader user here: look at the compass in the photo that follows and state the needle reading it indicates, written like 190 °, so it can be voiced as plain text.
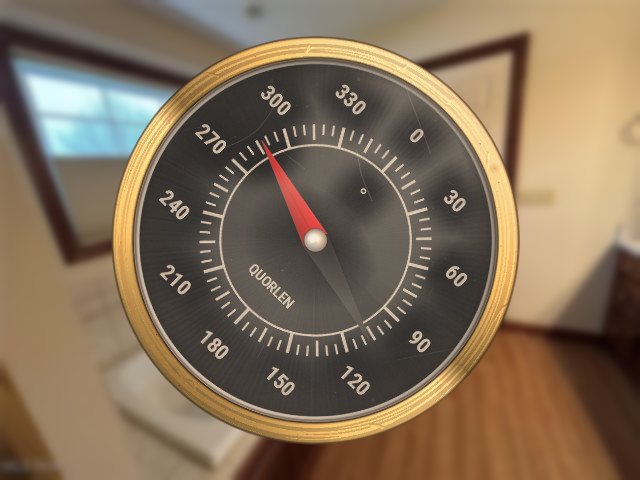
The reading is 287.5 °
